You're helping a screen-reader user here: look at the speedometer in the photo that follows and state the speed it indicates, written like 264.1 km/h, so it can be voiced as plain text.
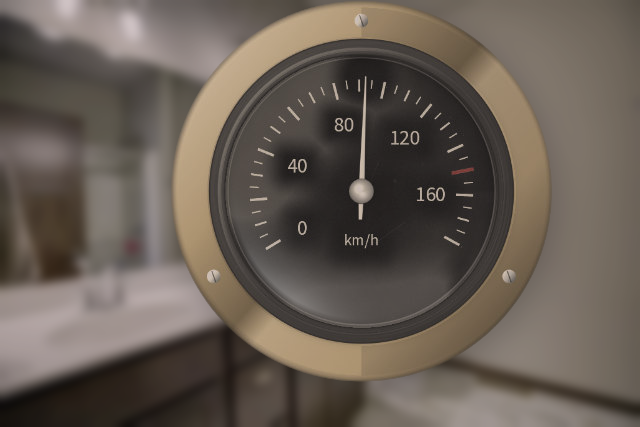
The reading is 92.5 km/h
